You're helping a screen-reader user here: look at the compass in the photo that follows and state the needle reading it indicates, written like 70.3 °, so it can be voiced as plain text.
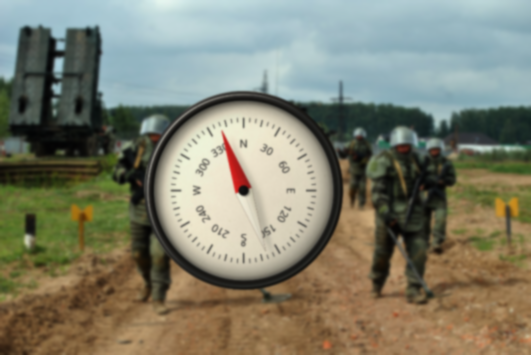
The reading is 340 °
